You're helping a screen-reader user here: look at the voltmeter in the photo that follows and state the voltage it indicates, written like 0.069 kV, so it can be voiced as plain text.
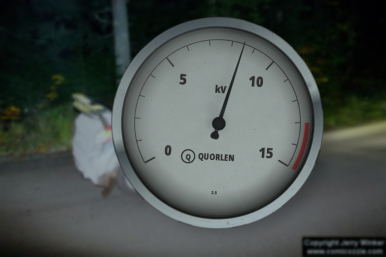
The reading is 8.5 kV
